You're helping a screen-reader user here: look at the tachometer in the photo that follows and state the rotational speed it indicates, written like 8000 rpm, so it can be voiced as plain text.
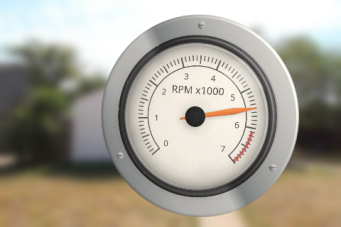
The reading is 5500 rpm
